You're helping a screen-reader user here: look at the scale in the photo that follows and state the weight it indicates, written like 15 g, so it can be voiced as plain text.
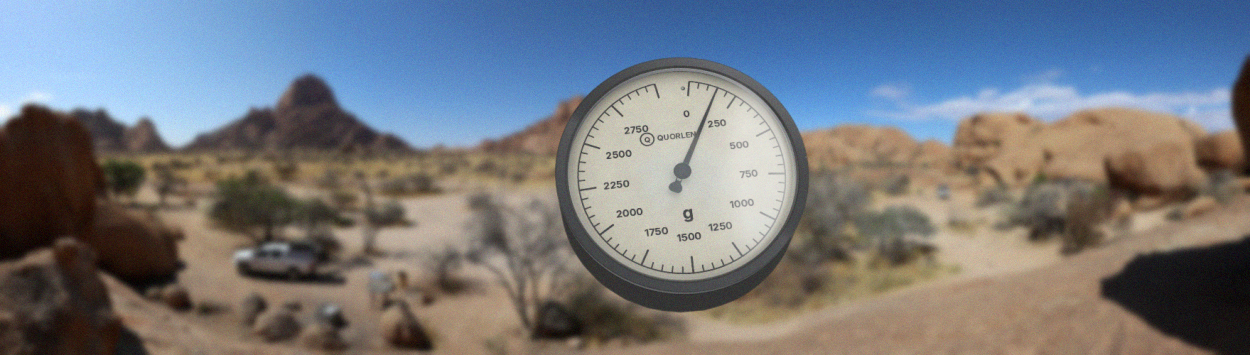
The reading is 150 g
